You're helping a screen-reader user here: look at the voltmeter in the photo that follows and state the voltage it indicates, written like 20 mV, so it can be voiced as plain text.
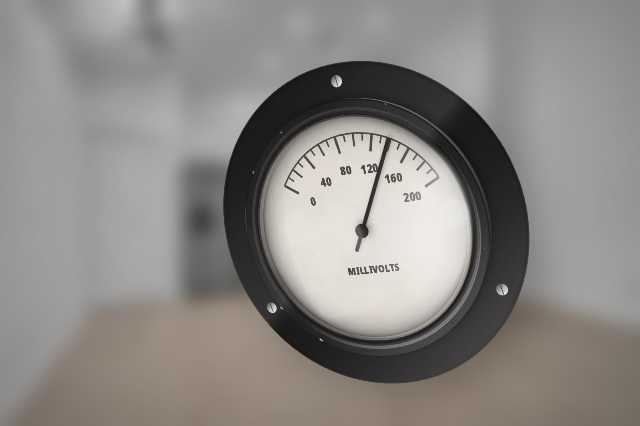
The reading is 140 mV
